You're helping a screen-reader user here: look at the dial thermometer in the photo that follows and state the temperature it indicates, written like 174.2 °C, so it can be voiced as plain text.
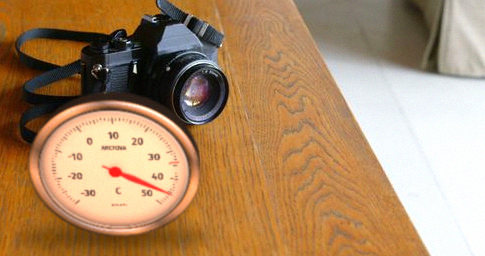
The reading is 45 °C
